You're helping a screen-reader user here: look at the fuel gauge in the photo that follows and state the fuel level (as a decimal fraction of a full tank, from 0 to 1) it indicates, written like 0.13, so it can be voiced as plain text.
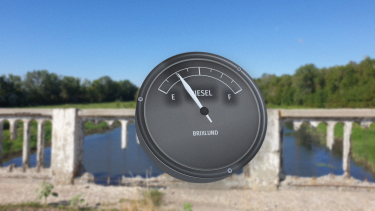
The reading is 0.25
